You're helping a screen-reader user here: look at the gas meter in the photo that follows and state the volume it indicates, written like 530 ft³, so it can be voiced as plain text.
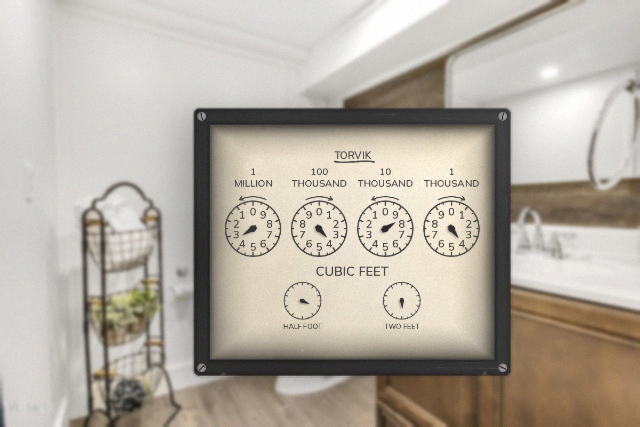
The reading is 338400 ft³
